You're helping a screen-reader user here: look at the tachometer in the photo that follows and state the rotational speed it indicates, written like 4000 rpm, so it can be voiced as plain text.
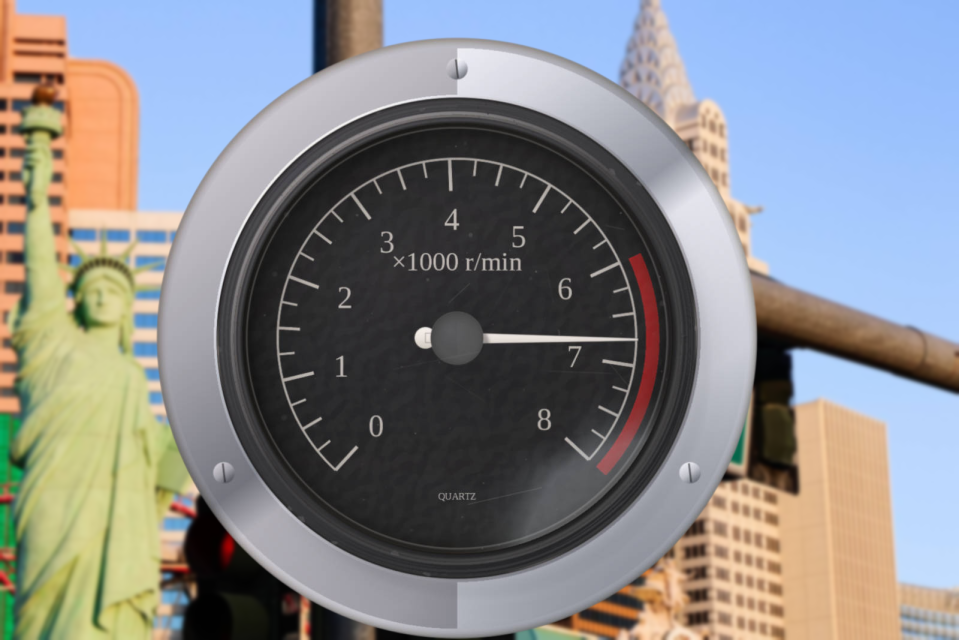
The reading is 6750 rpm
